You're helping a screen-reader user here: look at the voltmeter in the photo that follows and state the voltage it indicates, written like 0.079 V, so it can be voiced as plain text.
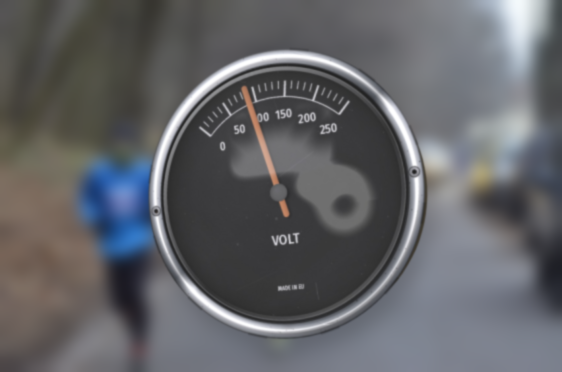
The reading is 90 V
